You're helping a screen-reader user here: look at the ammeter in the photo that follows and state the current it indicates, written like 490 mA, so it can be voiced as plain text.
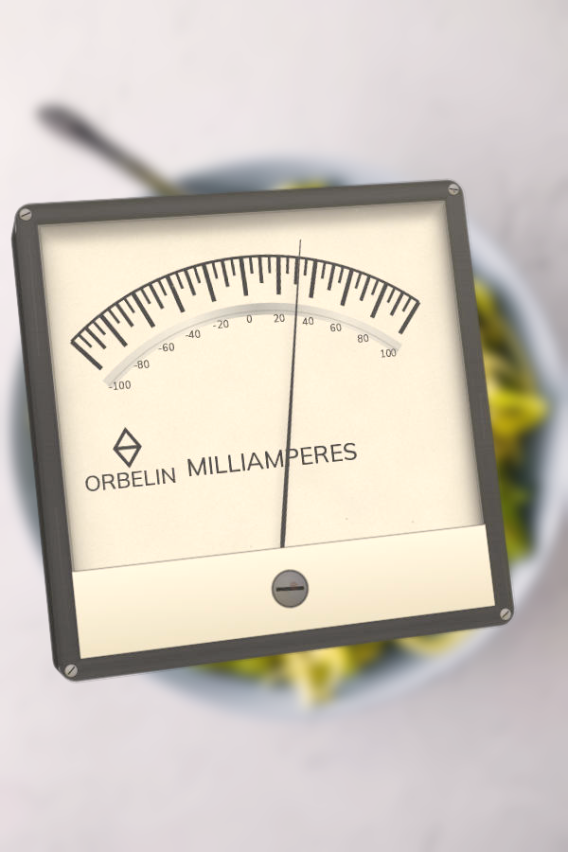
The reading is 30 mA
